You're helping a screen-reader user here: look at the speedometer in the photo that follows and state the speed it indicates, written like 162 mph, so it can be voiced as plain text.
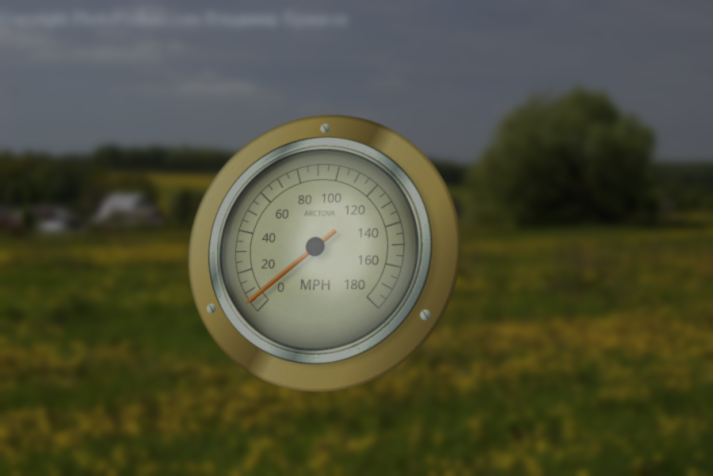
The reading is 5 mph
